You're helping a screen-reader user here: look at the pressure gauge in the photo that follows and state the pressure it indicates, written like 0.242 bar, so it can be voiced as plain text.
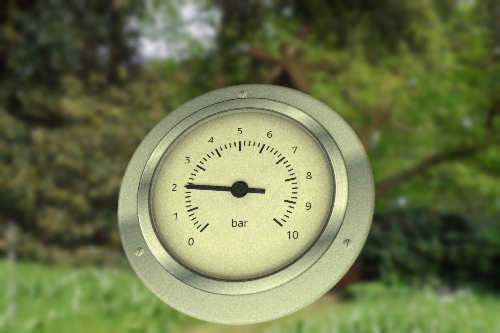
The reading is 2 bar
